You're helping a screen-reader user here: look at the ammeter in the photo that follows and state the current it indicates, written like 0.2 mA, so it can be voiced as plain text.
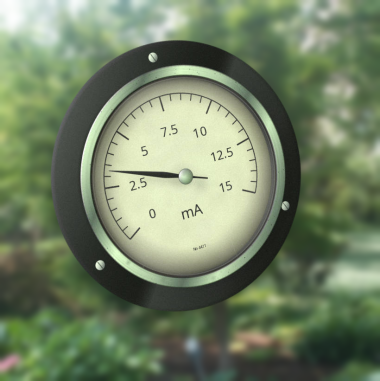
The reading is 3.25 mA
